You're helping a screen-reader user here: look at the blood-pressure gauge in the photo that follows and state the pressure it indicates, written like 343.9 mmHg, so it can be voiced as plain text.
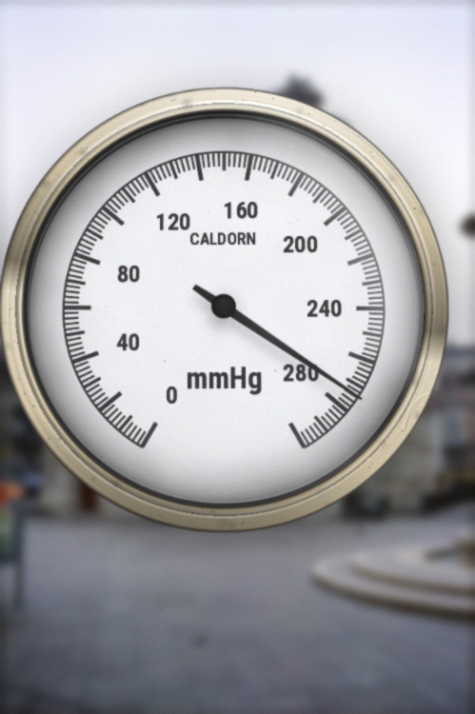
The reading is 274 mmHg
